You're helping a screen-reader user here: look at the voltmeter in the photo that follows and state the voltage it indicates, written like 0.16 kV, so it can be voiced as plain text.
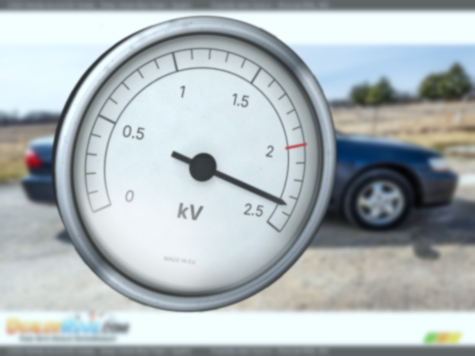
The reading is 2.35 kV
